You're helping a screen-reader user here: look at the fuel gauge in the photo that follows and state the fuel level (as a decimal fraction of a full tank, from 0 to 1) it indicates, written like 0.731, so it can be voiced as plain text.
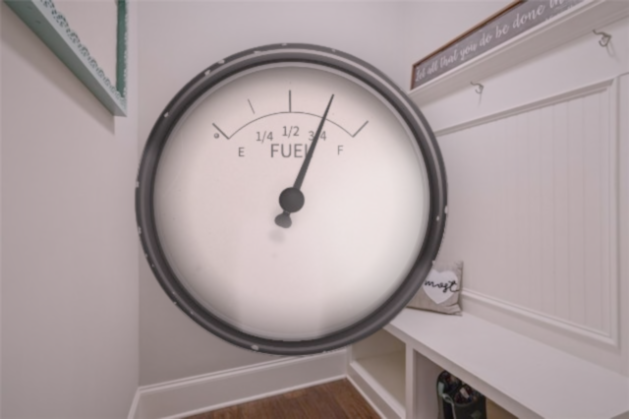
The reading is 0.75
